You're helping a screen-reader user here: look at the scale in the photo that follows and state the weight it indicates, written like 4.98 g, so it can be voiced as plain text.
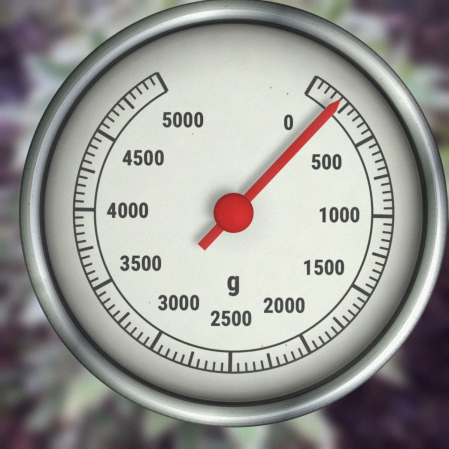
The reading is 200 g
